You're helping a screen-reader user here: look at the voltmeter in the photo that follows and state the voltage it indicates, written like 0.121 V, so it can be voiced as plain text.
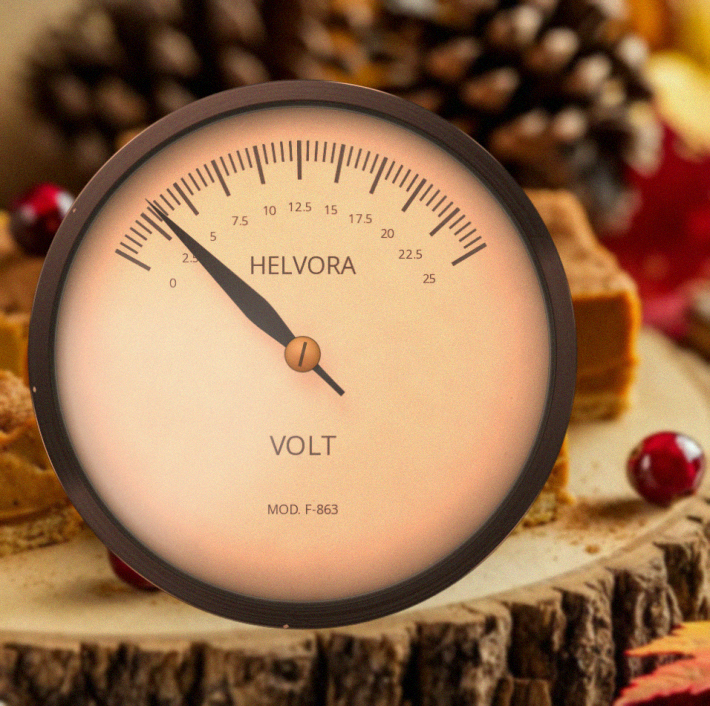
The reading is 3.25 V
